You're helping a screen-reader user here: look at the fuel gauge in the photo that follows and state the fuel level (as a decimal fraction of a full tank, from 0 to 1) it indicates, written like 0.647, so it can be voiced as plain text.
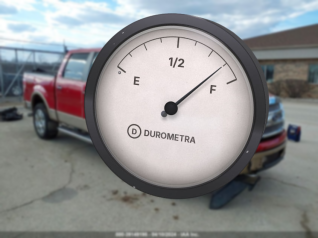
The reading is 0.875
